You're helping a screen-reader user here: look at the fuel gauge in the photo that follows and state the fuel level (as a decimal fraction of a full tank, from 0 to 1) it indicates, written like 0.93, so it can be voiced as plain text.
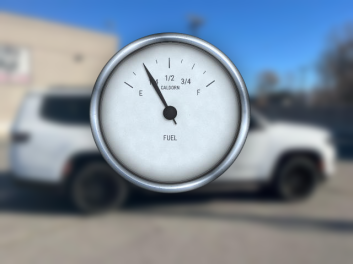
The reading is 0.25
